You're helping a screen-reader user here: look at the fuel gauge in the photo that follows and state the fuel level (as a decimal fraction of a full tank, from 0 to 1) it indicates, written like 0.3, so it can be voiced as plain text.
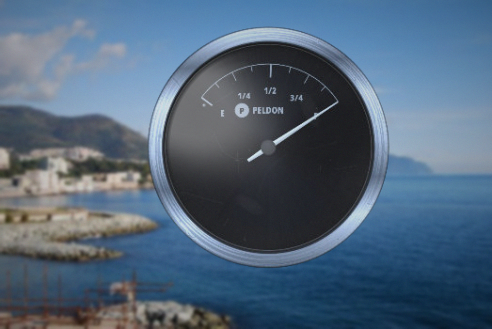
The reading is 1
